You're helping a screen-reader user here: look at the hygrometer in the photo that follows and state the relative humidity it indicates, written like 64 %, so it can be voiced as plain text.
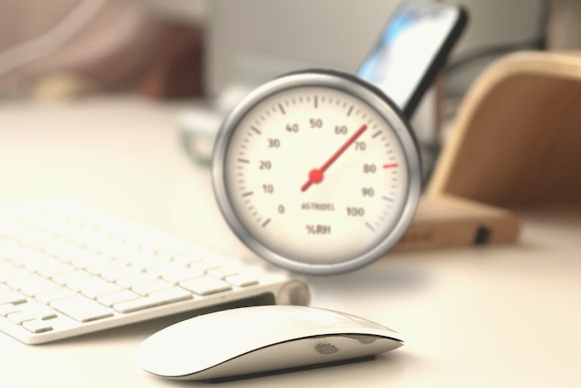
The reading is 66 %
